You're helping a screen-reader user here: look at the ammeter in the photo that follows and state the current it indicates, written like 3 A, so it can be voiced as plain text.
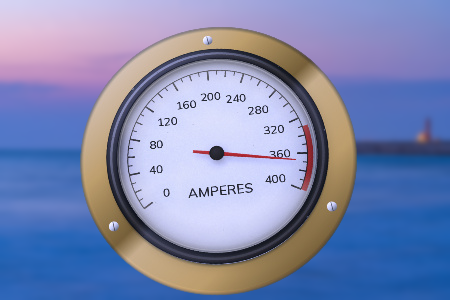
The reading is 370 A
